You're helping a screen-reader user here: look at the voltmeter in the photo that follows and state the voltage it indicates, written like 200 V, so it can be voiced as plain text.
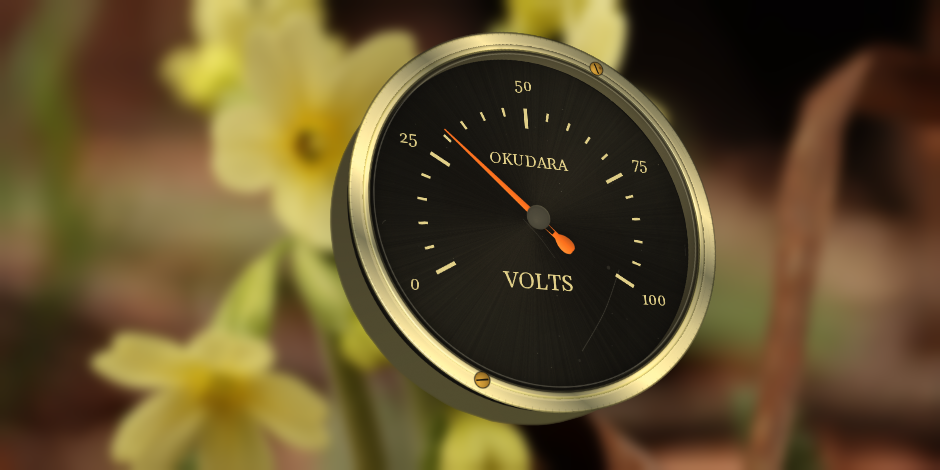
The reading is 30 V
